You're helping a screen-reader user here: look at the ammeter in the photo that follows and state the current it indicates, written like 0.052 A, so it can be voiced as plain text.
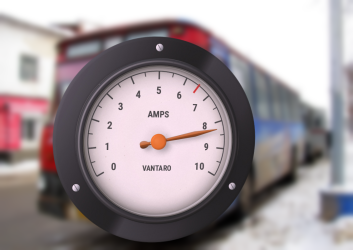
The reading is 8.25 A
